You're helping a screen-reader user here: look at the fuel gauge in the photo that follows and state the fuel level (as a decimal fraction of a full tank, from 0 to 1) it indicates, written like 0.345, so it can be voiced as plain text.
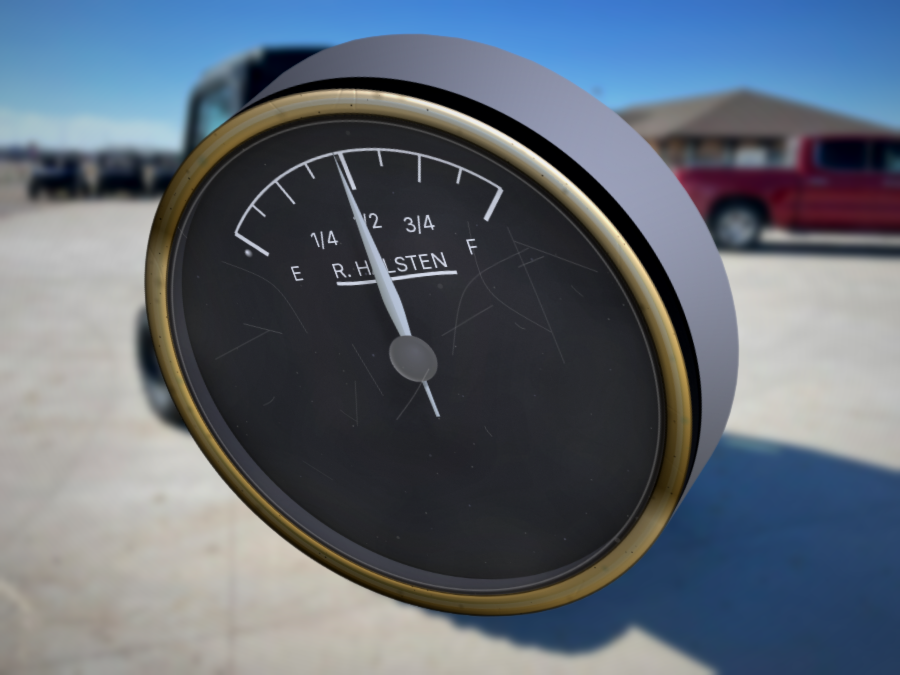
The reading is 0.5
